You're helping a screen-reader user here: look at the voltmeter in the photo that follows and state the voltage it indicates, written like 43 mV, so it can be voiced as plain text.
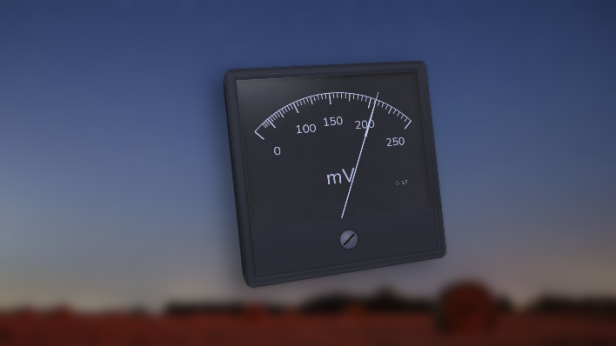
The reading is 205 mV
